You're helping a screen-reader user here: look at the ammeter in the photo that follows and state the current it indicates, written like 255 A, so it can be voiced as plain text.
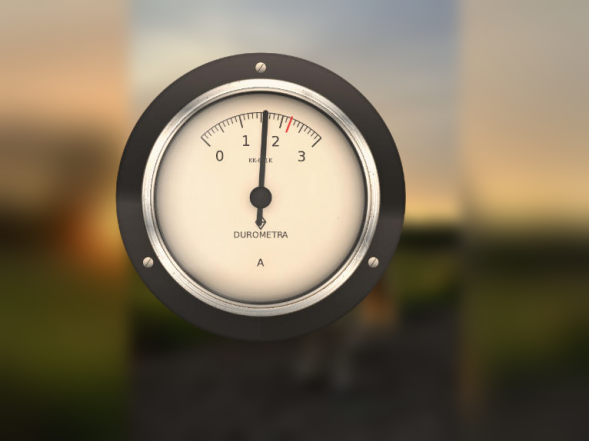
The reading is 1.6 A
